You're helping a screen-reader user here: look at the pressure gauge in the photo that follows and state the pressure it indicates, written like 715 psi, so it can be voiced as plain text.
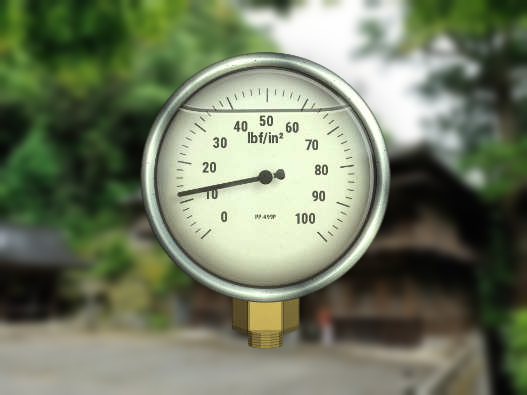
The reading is 12 psi
